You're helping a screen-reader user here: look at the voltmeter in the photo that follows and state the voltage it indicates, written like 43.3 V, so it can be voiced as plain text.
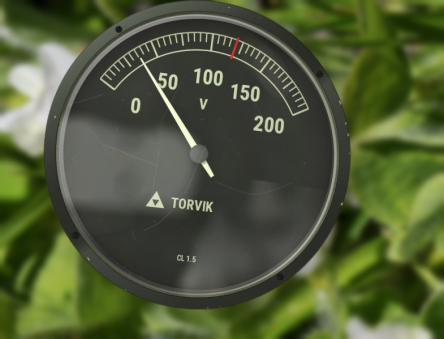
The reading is 35 V
